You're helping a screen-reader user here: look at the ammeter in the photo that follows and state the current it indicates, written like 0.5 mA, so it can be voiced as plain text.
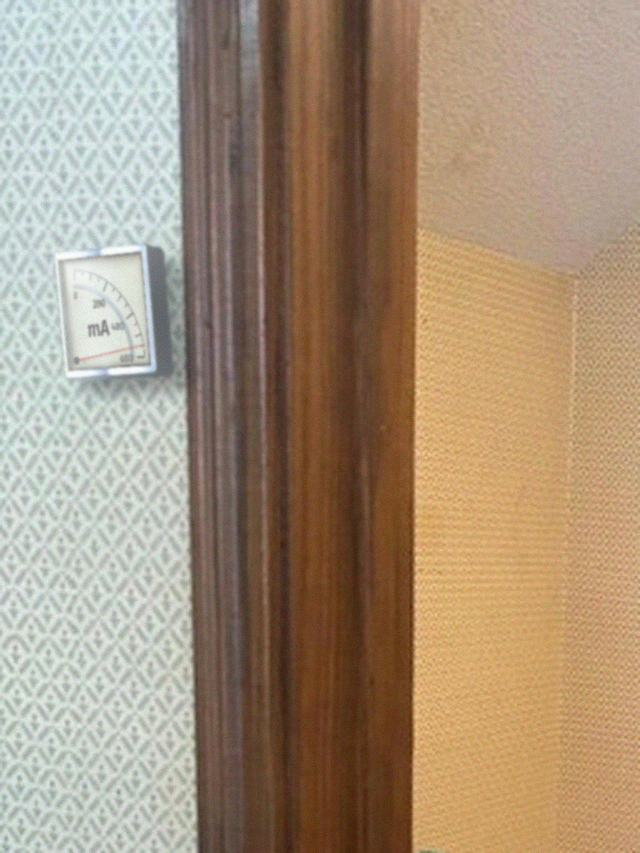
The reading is 550 mA
